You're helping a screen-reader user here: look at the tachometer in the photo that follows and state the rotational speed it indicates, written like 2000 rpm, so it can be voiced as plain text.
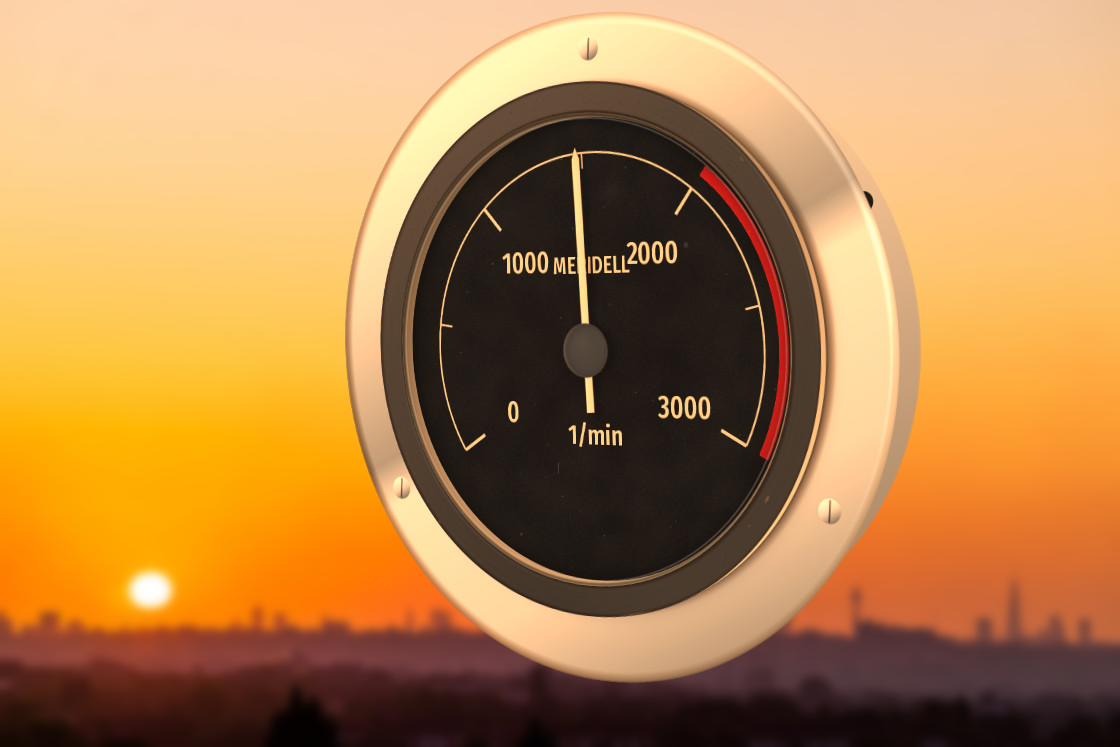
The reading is 1500 rpm
